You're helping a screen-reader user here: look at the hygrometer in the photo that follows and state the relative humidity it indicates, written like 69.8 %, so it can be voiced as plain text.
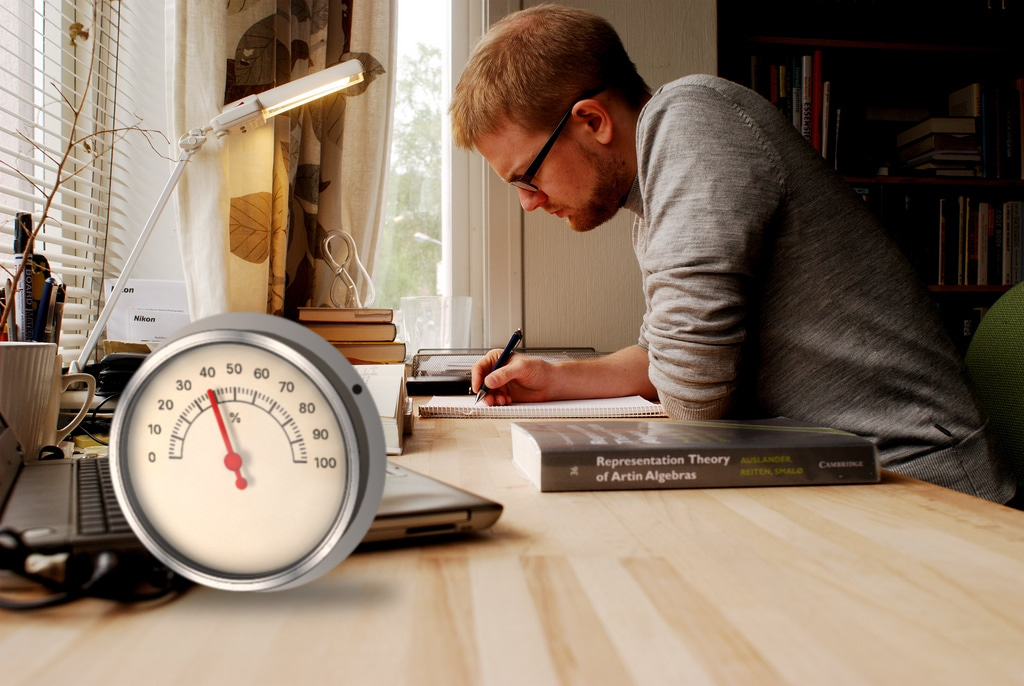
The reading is 40 %
